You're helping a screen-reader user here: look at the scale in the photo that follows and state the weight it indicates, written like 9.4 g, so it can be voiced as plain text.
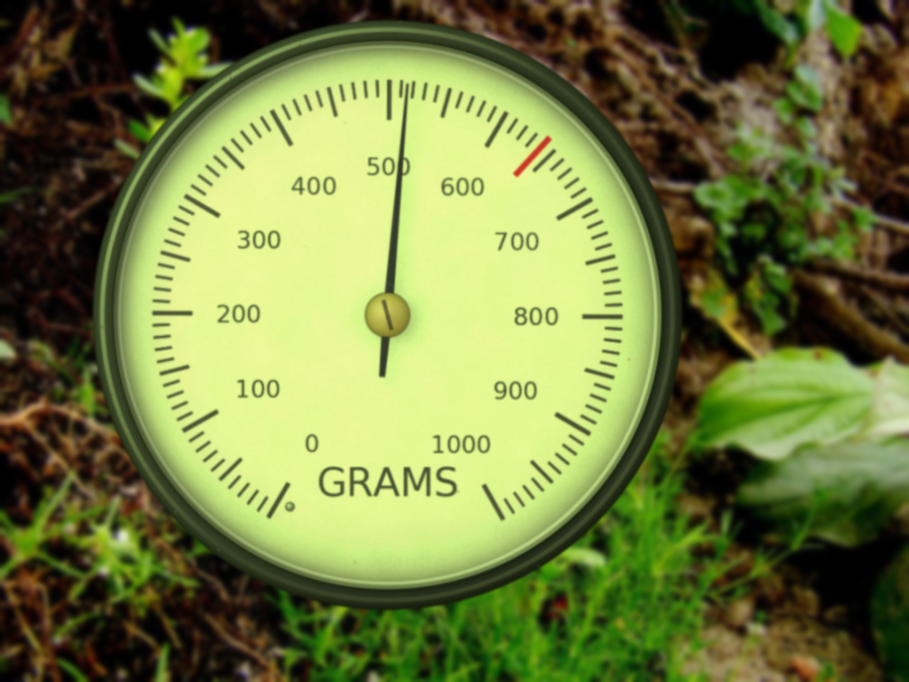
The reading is 515 g
